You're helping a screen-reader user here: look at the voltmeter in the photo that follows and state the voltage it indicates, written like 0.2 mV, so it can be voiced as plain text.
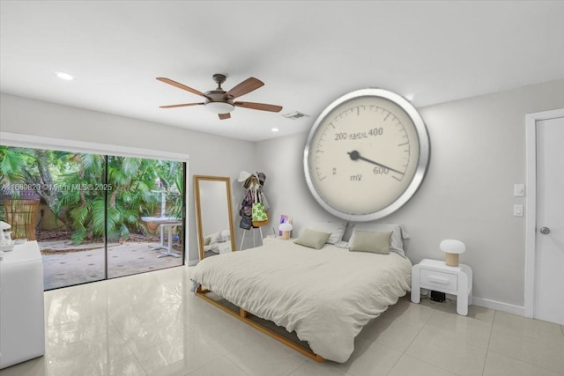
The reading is 580 mV
